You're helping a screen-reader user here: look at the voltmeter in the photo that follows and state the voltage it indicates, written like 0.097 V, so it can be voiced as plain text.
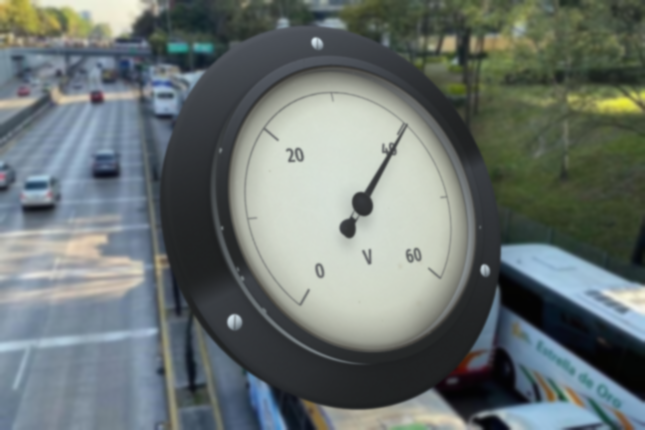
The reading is 40 V
